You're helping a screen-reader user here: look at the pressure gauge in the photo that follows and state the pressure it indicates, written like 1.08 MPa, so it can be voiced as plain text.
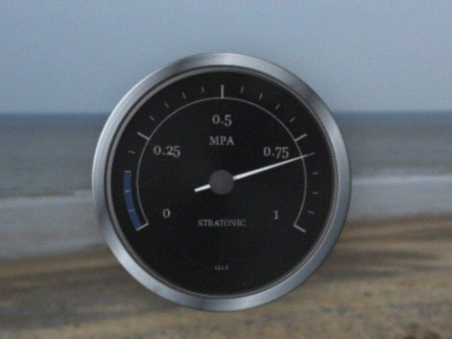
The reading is 0.8 MPa
